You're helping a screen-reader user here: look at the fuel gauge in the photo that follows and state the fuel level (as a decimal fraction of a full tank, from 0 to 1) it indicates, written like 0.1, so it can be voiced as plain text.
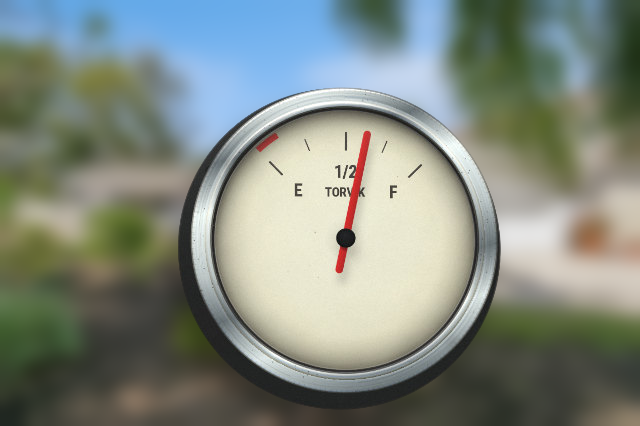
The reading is 0.625
